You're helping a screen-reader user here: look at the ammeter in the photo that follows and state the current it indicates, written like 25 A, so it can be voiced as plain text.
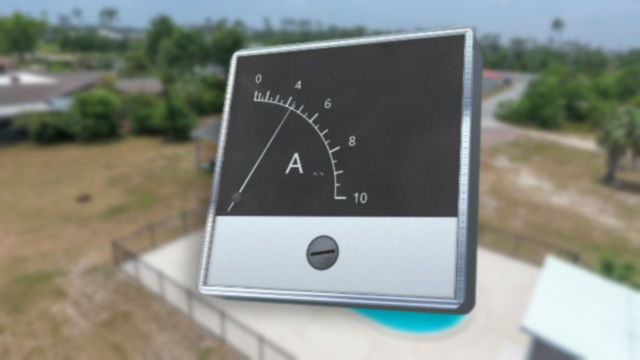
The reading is 4.5 A
